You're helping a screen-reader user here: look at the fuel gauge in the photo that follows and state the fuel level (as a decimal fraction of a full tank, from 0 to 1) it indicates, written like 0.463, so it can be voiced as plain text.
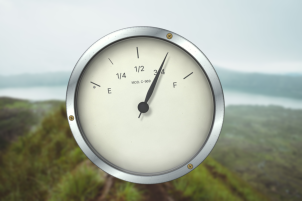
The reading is 0.75
